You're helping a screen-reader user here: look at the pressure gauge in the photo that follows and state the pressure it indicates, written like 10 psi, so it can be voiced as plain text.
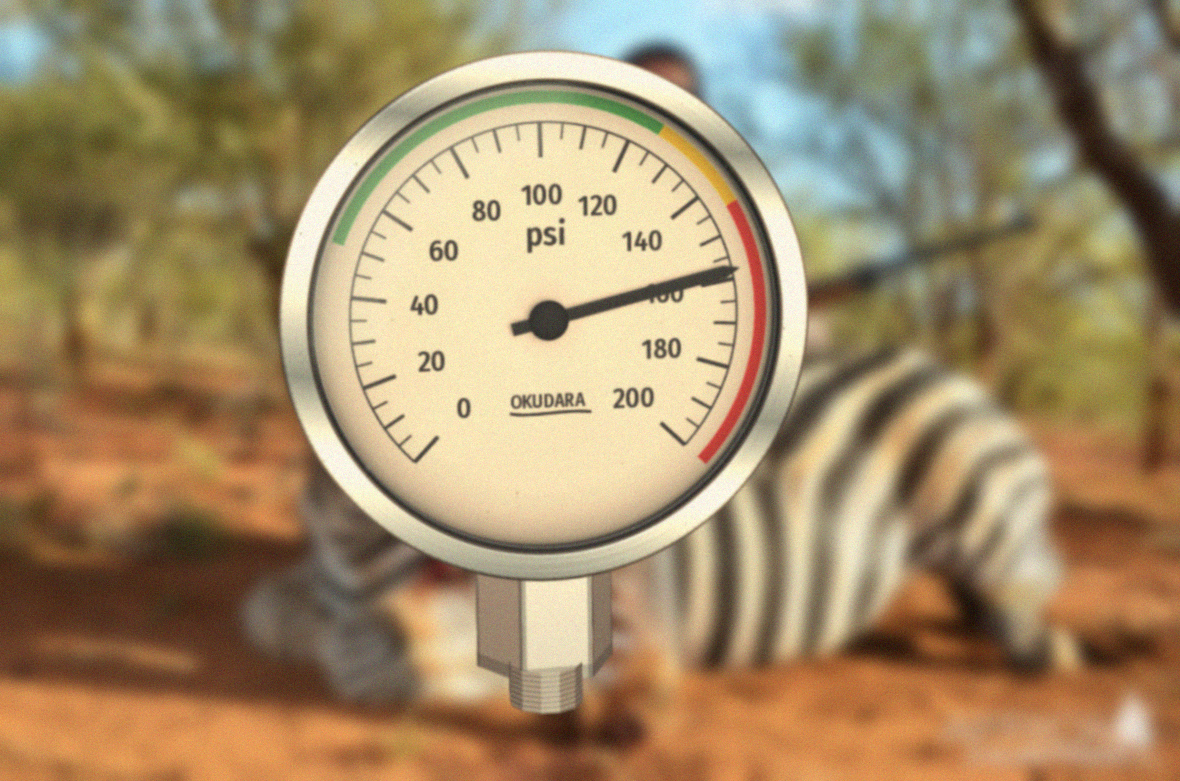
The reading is 157.5 psi
